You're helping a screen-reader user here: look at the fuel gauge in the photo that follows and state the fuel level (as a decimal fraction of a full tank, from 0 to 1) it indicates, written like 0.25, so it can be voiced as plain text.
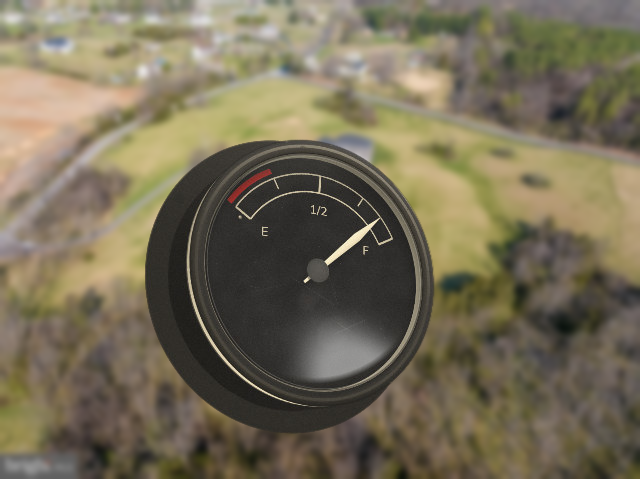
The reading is 0.875
